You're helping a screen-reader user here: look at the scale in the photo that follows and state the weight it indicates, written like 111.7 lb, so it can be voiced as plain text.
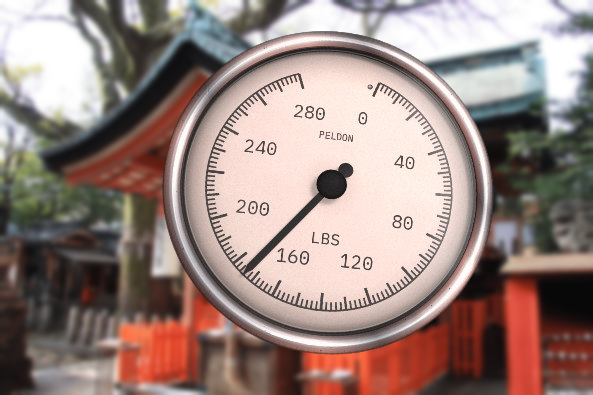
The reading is 174 lb
